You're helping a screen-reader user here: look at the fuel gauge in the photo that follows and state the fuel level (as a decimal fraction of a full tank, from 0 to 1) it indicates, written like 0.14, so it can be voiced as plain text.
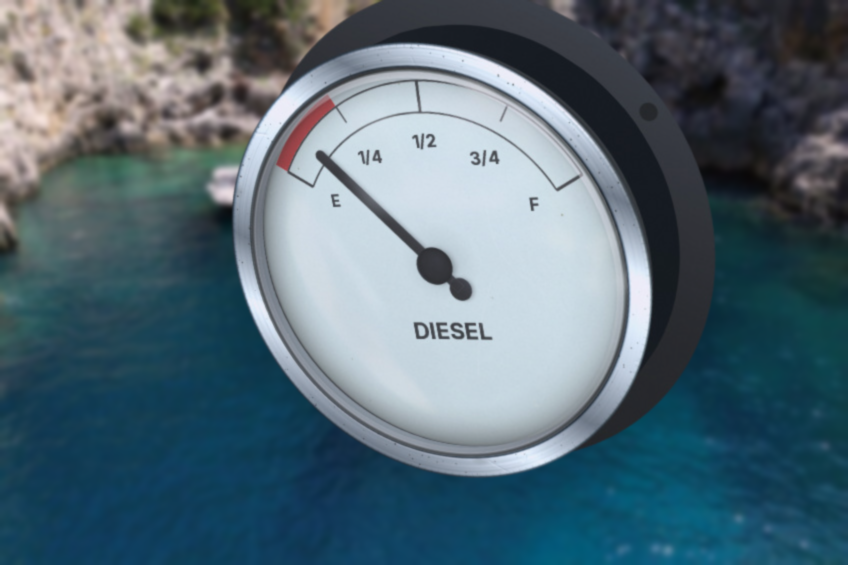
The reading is 0.125
